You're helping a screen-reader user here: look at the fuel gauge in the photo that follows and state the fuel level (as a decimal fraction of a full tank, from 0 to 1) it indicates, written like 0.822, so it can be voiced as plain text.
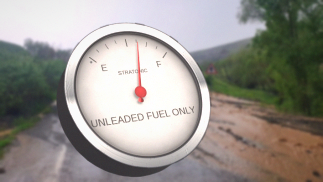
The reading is 0.625
